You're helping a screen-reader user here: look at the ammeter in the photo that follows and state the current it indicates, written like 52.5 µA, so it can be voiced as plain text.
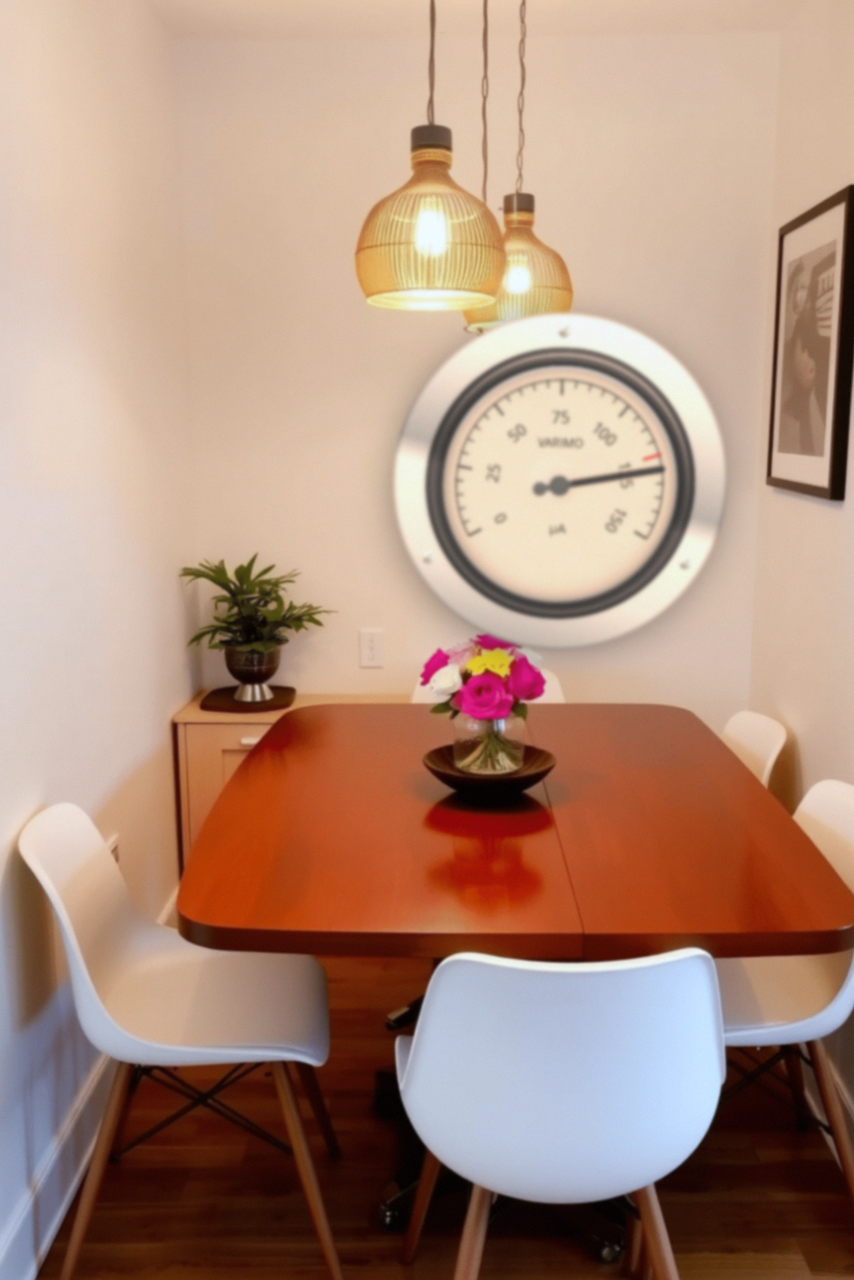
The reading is 125 µA
